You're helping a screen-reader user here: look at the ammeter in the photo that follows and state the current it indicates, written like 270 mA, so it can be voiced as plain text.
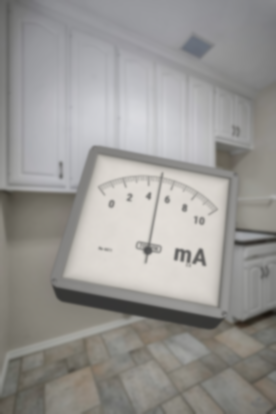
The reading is 5 mA
